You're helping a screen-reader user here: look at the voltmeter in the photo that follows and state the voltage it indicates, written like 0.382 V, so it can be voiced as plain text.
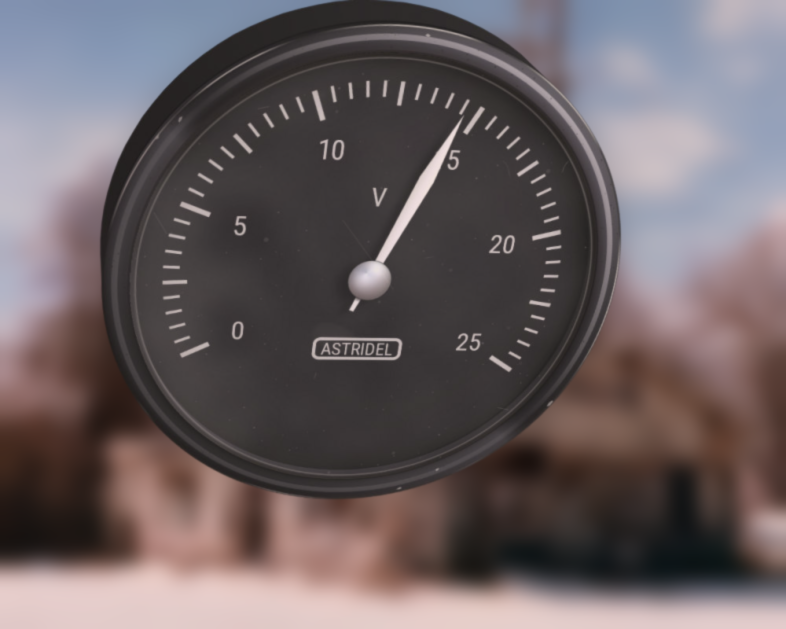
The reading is 14.5 V
